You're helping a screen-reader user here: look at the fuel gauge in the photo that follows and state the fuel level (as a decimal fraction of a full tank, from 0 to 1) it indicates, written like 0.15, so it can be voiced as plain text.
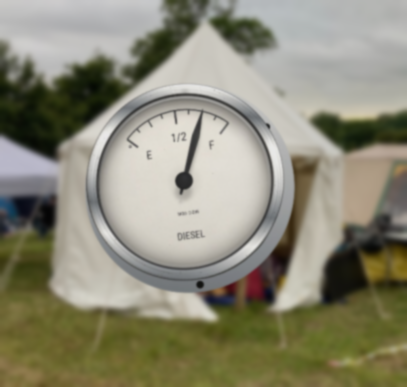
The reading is 0.75
